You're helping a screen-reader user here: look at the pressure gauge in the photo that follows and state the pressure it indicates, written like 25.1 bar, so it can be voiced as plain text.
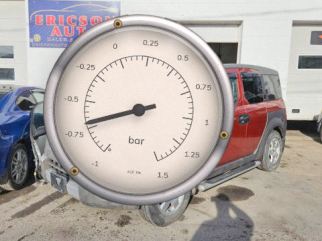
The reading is -0.7 bar
